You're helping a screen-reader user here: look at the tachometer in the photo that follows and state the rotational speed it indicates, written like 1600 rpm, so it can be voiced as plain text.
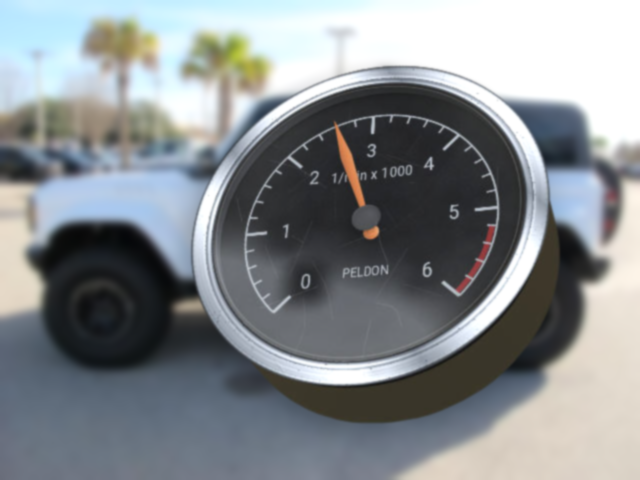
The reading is 2600 rpm
